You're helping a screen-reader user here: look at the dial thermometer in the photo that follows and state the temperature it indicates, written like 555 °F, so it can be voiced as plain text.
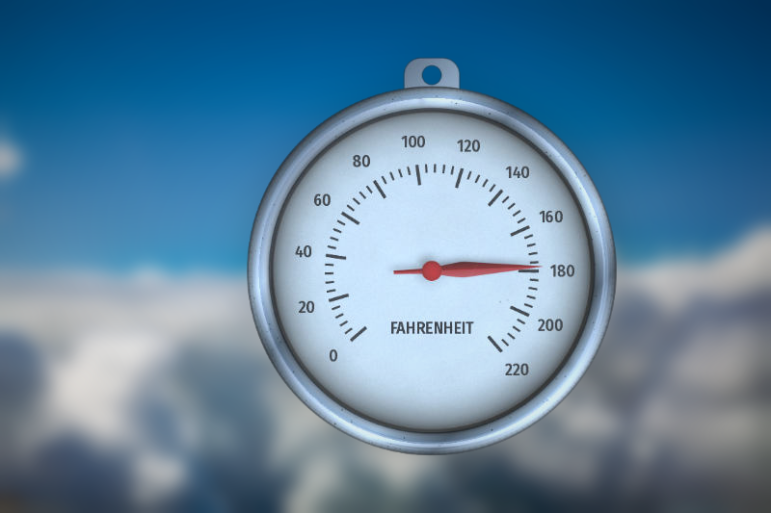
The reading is 178 °F
